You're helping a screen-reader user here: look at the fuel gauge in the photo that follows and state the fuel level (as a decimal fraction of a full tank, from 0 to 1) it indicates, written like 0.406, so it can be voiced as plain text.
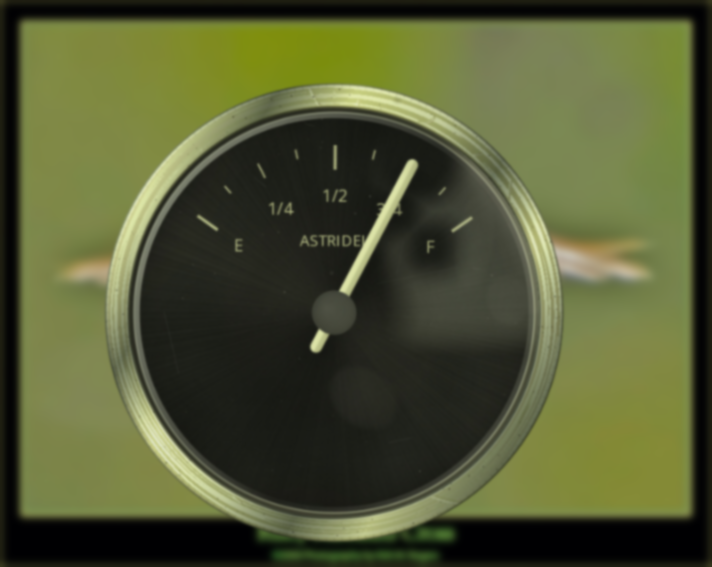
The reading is 0.75
